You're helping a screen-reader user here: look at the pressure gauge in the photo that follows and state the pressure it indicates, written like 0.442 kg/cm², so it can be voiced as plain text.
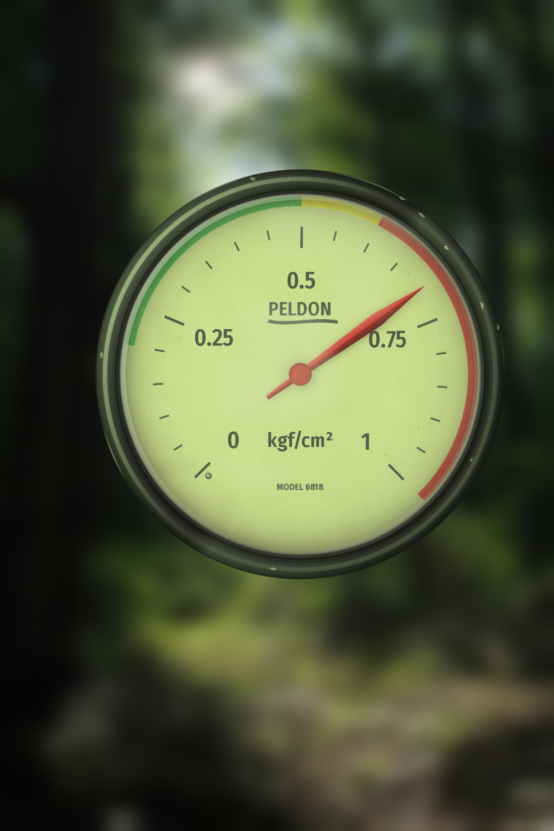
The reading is 0.7 kg/cm²
